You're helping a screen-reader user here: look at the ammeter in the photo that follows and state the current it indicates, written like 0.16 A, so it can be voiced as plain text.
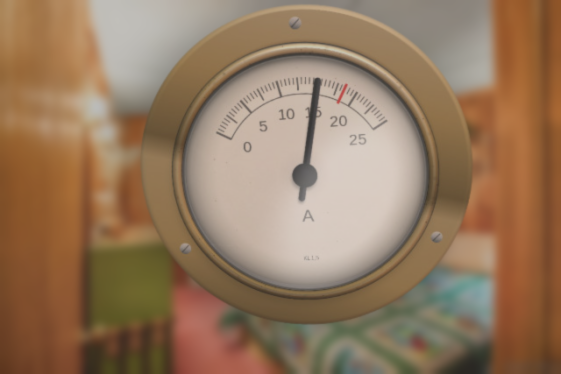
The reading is 15 A
